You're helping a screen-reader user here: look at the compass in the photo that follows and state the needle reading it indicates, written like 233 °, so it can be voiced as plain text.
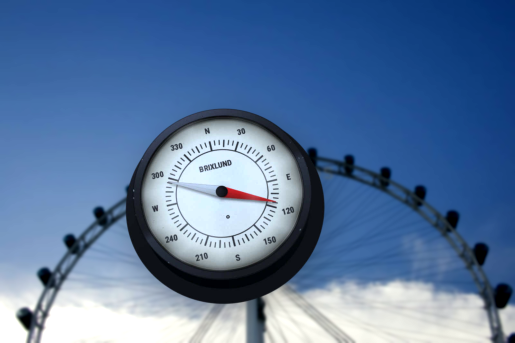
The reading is 115 °
